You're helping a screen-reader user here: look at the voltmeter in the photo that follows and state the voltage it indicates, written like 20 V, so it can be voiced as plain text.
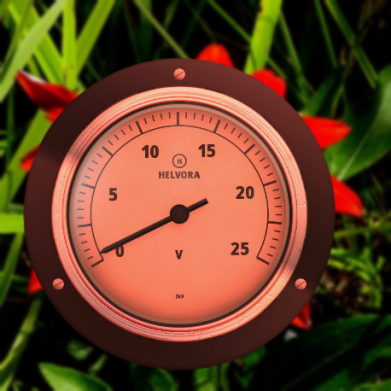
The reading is 0.5 V
